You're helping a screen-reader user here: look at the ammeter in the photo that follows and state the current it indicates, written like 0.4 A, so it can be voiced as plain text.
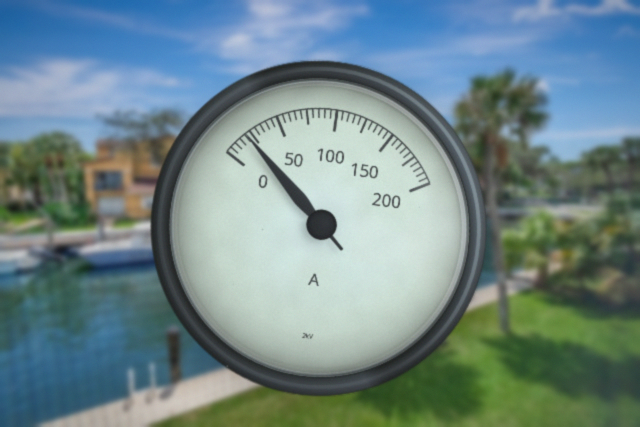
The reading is 20 A
